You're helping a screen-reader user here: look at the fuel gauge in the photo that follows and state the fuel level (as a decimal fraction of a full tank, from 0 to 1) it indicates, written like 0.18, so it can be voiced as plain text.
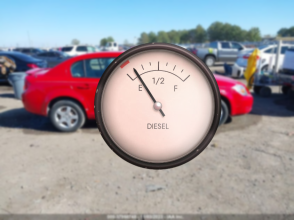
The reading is 0.125
